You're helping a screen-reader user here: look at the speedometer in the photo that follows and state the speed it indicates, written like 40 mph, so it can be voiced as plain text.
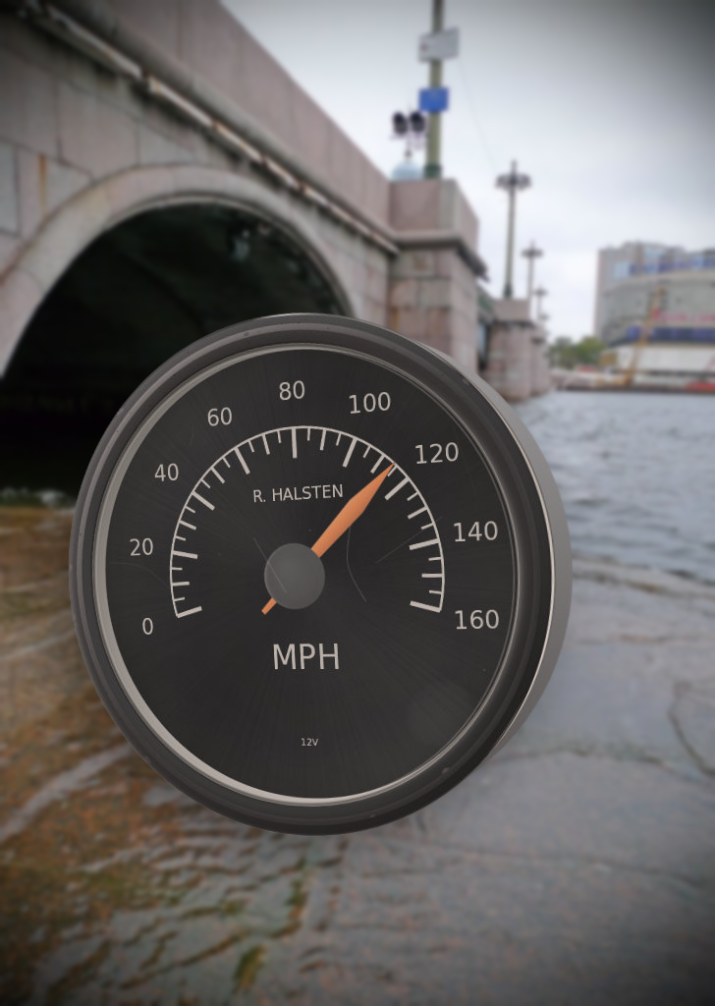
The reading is 115 mph
